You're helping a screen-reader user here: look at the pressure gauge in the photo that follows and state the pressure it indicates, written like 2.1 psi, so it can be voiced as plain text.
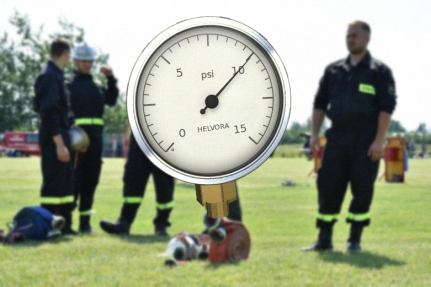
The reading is 10 psi
